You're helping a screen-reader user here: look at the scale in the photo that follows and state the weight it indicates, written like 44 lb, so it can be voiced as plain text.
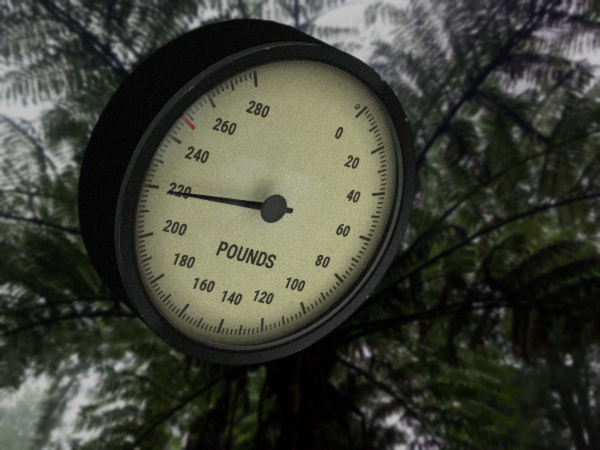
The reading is 220 lb
